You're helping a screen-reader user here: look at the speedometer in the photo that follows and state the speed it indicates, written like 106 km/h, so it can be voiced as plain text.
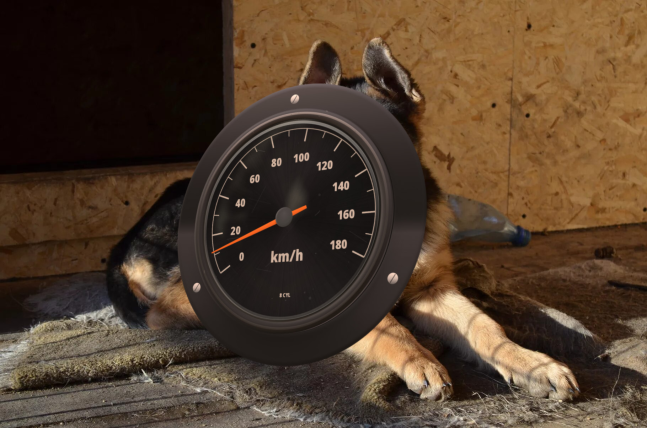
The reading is 10 km/h
